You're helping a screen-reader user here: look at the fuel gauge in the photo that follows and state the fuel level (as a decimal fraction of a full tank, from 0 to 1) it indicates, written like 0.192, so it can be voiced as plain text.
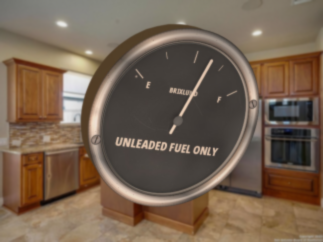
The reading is 0.625
